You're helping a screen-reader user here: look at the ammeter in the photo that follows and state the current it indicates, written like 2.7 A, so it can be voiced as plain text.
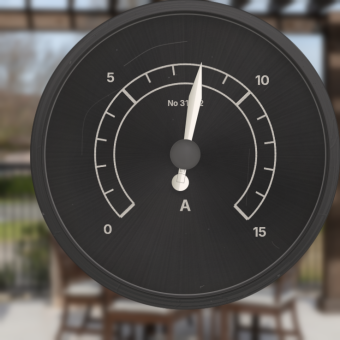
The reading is 8 A
